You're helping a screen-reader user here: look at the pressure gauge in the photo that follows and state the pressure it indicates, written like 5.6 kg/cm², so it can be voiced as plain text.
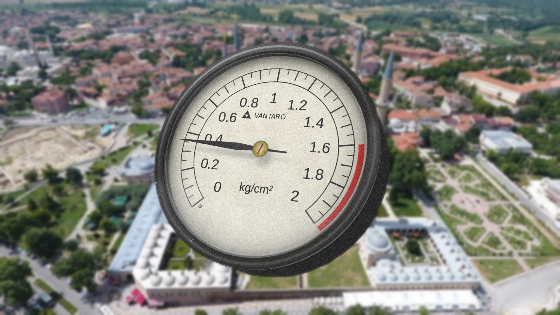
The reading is 0.35 kg/cm²
